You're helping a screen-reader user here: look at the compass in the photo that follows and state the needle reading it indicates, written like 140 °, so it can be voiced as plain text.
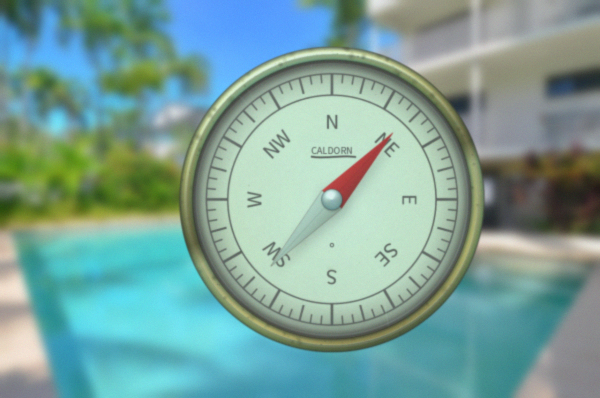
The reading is 42.5 °
